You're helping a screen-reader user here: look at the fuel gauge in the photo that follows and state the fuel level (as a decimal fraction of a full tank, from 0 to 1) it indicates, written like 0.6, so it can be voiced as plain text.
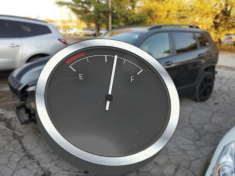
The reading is 0.625
